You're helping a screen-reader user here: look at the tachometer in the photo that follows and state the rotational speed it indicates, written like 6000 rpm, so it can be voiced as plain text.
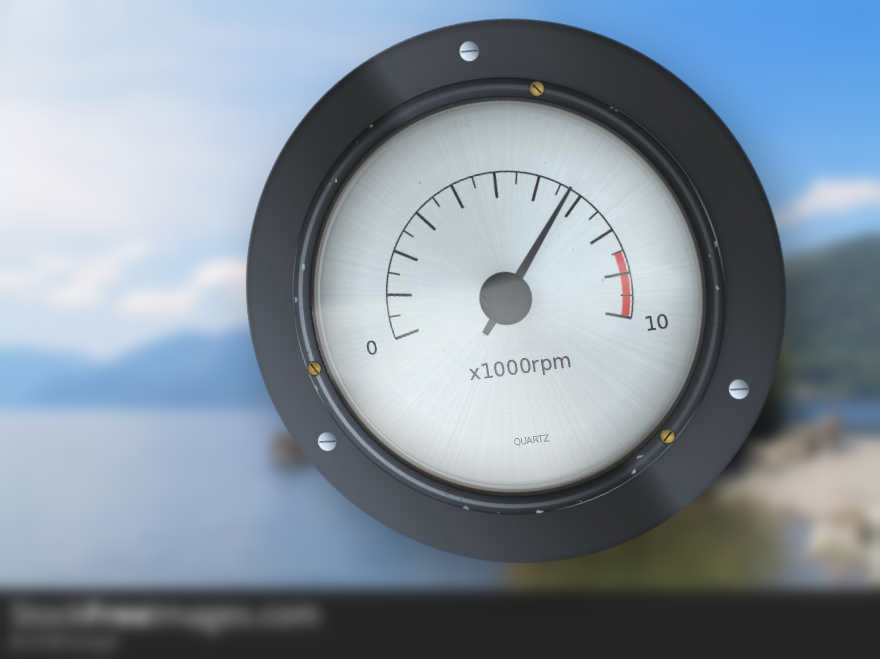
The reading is 6750 rpm
